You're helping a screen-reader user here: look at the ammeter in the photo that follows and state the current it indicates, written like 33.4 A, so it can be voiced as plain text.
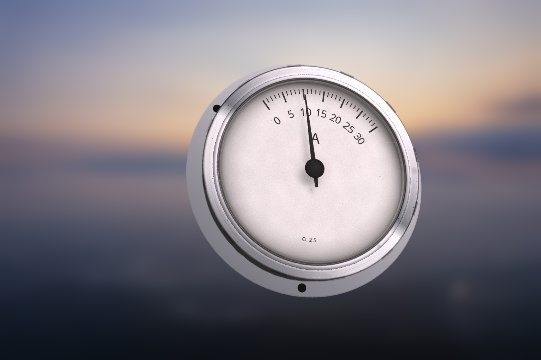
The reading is 10 A
